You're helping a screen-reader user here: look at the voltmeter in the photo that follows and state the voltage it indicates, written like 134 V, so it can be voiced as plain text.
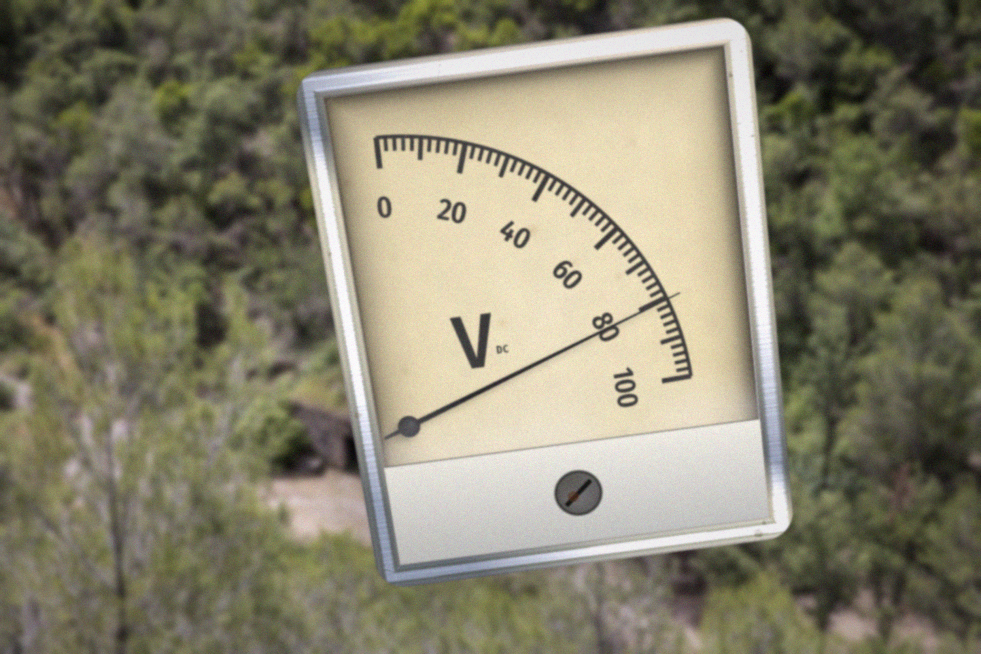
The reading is 80 V
